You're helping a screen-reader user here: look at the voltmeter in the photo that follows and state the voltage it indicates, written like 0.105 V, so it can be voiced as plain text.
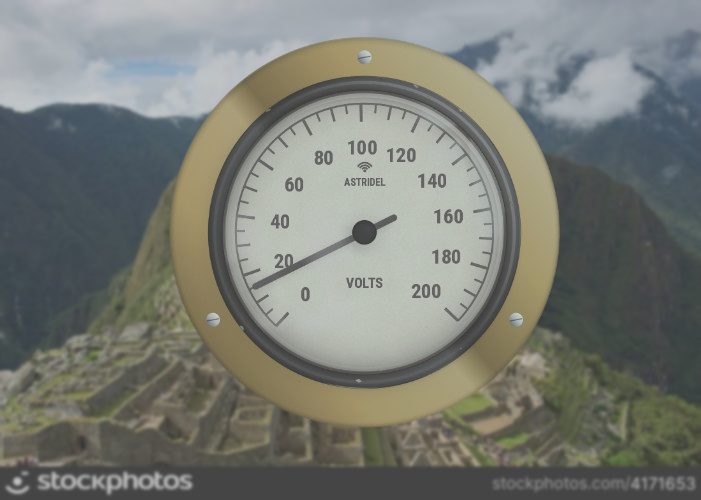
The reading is 15 V
